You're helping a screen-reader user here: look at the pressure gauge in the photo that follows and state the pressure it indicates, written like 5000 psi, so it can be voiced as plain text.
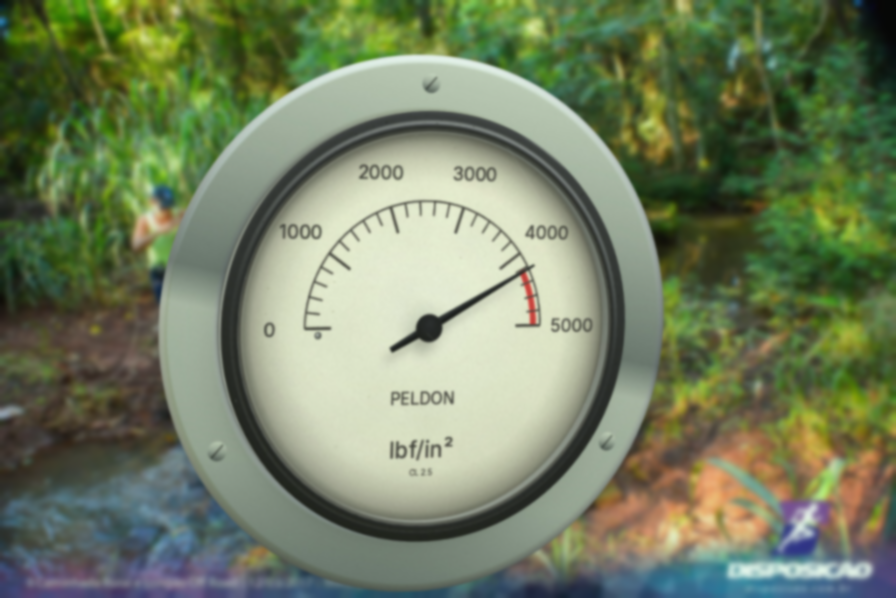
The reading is 4200 psi
